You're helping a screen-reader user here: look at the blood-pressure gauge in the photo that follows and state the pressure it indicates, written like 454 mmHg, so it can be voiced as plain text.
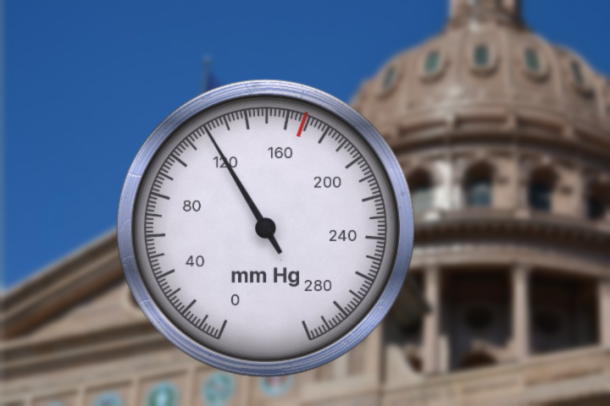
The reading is 120 mmHg
